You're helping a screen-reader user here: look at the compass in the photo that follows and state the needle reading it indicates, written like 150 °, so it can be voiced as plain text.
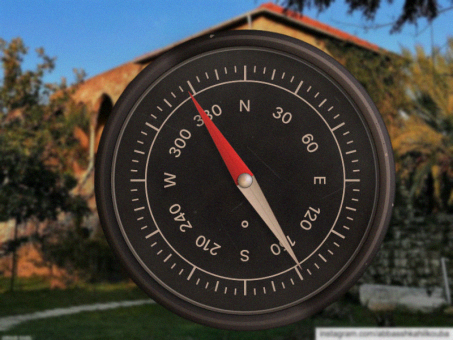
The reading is 327.5 °
